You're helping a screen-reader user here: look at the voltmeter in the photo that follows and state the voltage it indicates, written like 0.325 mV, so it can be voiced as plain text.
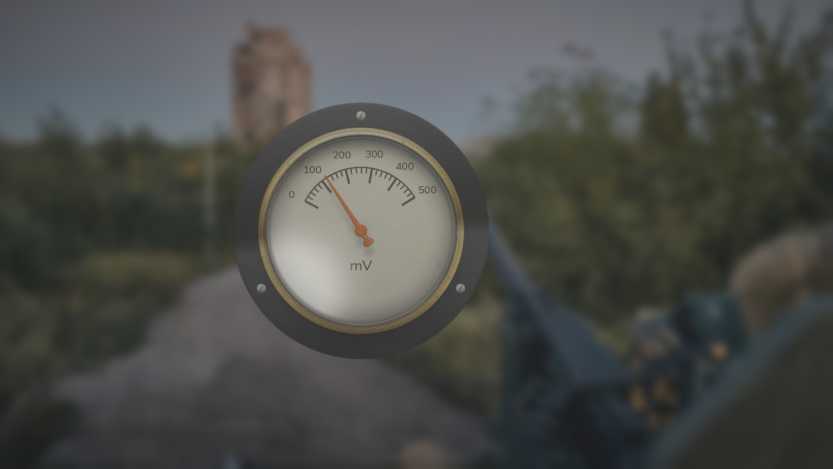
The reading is 120 mV
